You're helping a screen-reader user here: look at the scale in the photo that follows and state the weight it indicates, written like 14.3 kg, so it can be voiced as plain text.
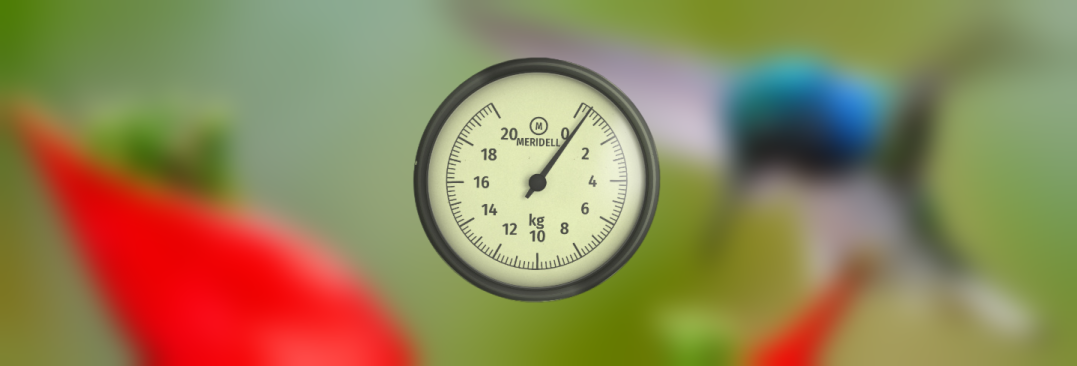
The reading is 0.4 kg
